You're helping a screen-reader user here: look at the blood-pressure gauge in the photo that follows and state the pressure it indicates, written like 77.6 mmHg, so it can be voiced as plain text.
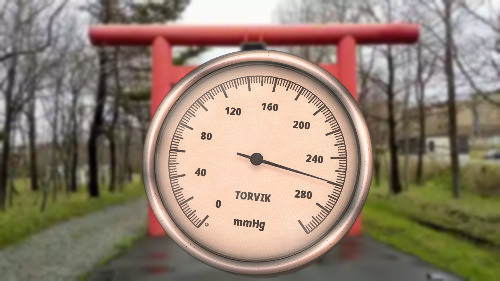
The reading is 260 mmHg
